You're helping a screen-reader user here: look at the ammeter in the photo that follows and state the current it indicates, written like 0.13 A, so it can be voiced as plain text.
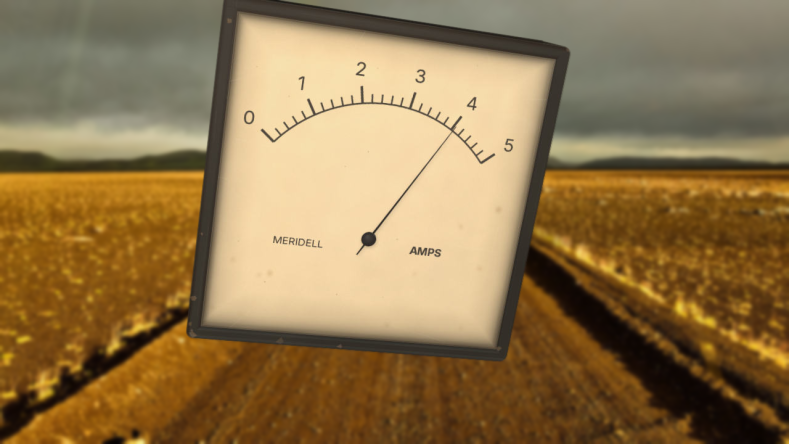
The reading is 4 A
